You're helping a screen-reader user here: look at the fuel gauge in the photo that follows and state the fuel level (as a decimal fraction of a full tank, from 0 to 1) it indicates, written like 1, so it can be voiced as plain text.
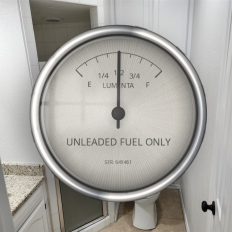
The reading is 0.5
